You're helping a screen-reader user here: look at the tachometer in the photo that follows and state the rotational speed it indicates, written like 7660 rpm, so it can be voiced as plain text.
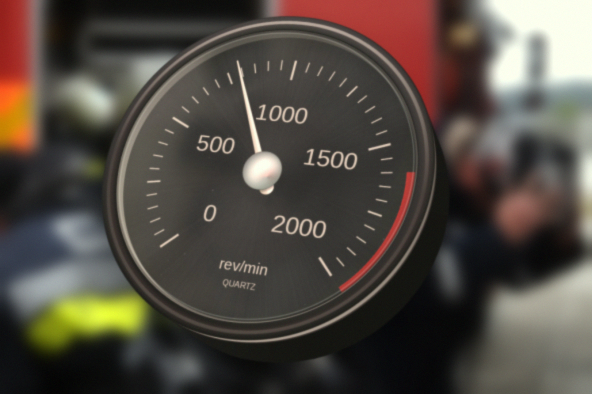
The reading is 800 rpm
